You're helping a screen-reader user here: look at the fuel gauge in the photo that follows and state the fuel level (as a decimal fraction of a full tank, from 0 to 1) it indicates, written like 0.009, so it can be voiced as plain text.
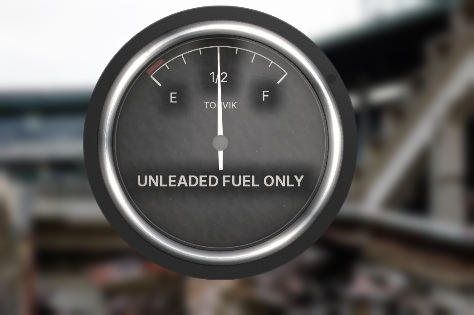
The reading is 0.5
